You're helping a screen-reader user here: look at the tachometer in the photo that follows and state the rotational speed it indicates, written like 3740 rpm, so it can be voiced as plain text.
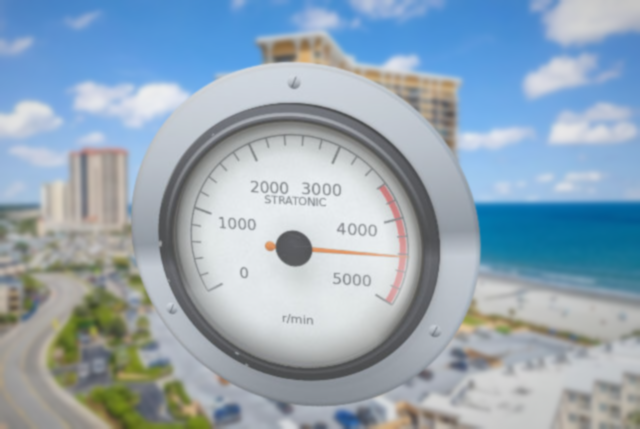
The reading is 4400 rpm
